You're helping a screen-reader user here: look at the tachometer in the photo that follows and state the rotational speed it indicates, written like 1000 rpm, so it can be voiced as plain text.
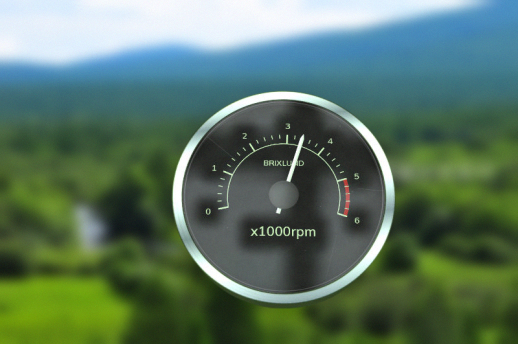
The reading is 3400 rpm
